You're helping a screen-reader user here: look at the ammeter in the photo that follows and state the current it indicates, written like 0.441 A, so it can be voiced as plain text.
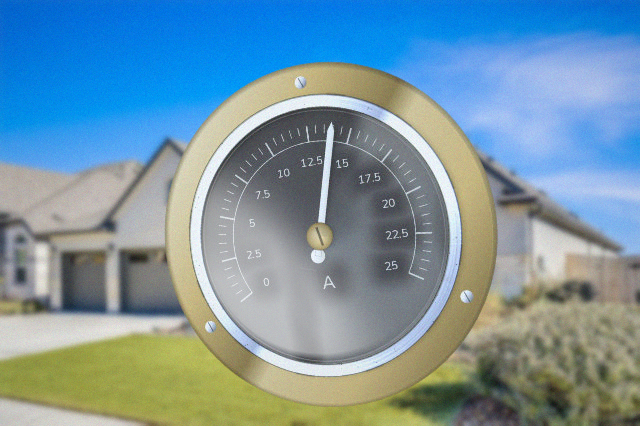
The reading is 14 A
